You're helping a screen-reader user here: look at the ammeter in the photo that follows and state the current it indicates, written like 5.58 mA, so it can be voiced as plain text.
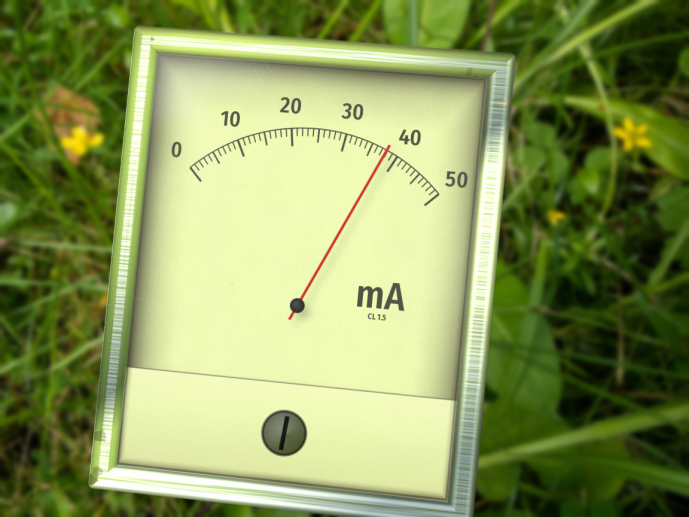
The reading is 38 mA
